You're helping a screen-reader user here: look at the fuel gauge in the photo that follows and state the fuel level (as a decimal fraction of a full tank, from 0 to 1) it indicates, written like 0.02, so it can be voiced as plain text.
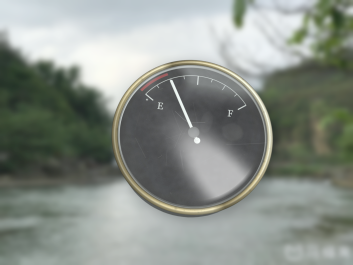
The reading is 0.25
